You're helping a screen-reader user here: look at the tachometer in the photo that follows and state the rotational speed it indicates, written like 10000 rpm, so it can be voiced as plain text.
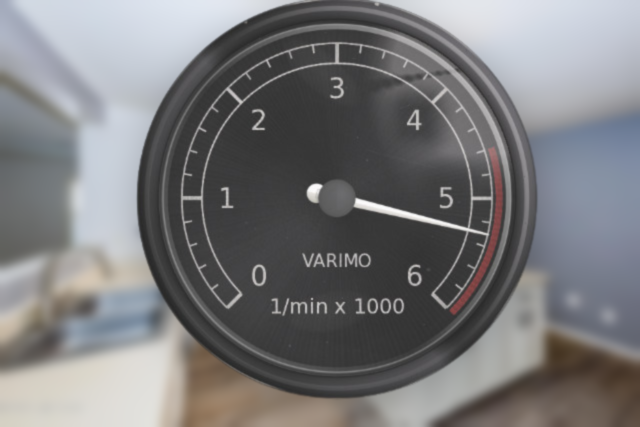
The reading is 5300 rpm
